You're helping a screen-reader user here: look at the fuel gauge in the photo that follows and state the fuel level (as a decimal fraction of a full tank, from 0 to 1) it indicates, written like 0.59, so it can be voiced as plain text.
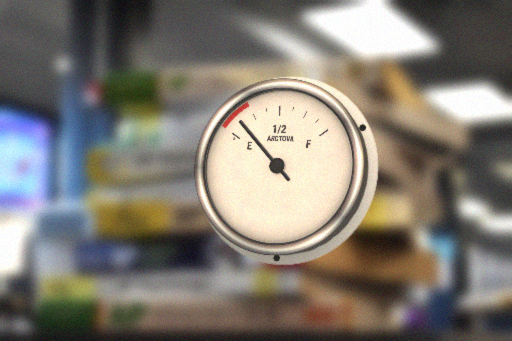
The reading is 0.125
